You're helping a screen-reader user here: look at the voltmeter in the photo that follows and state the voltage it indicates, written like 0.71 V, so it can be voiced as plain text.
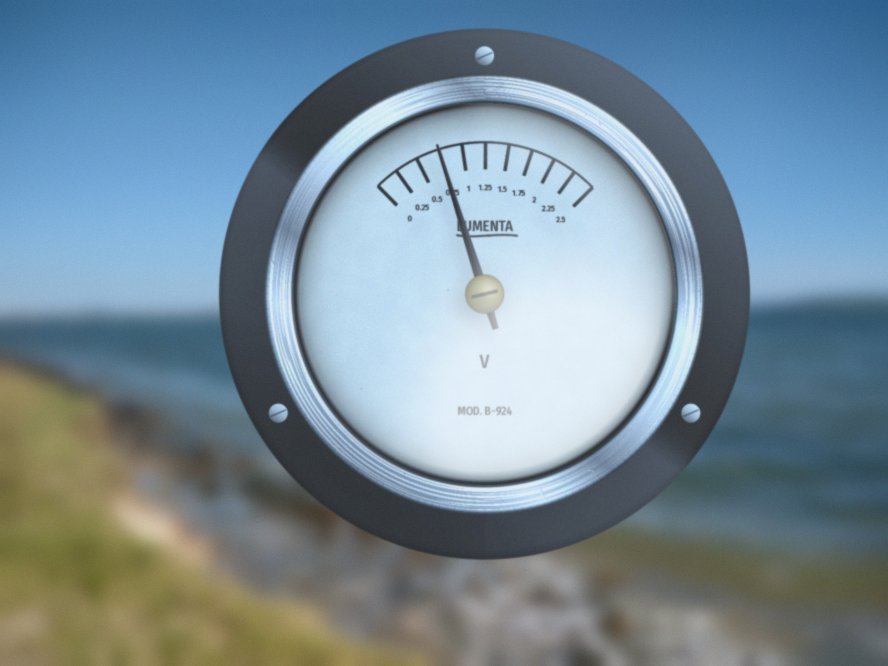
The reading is 0.75 V
